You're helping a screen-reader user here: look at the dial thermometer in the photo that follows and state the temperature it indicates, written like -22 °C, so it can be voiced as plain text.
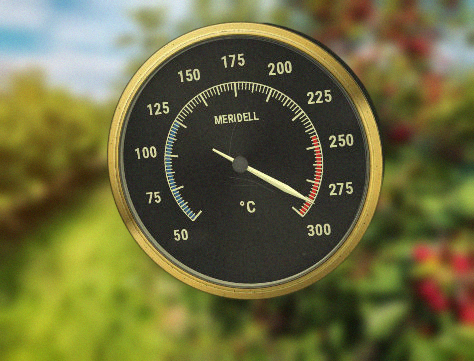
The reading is 287.5 °C
